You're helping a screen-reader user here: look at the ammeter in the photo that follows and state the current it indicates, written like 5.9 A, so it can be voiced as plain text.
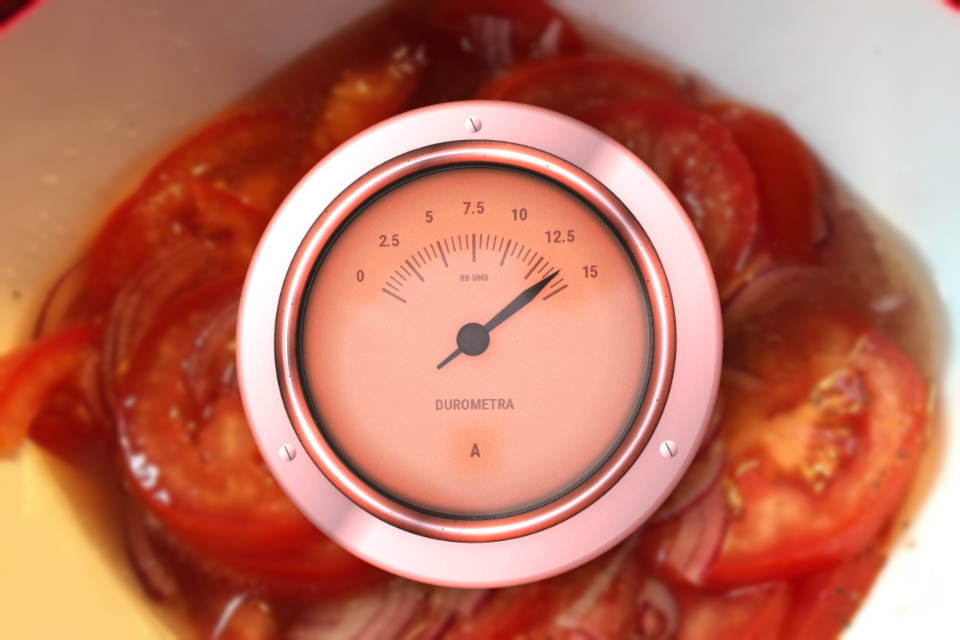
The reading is 14 A
